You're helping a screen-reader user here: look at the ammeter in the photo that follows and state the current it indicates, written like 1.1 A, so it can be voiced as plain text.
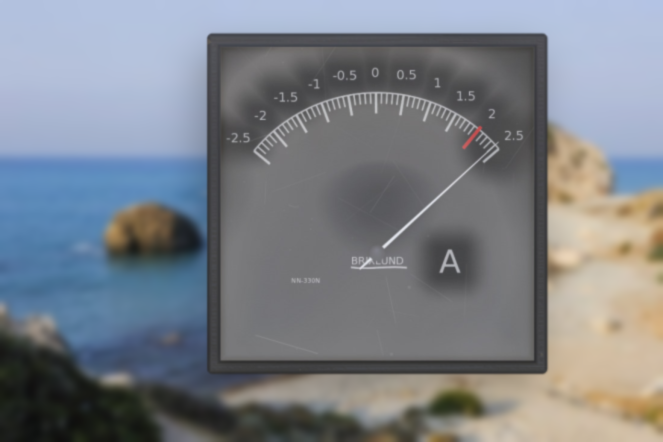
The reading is 2.4 A
